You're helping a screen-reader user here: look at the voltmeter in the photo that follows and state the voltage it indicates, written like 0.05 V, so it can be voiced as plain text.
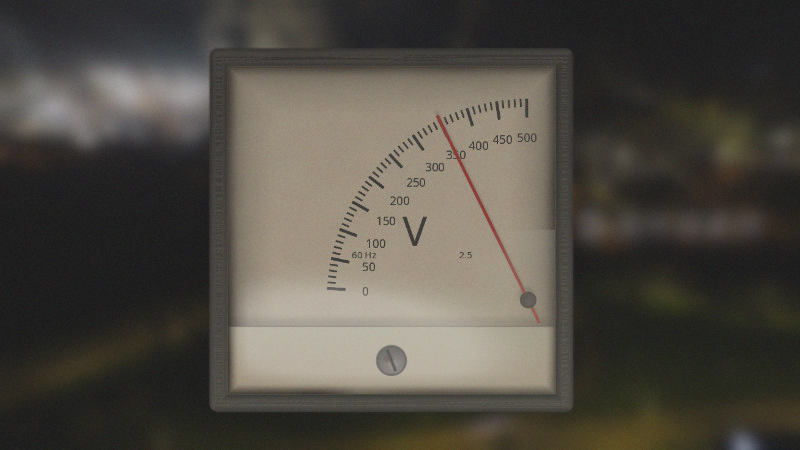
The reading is 350 V
